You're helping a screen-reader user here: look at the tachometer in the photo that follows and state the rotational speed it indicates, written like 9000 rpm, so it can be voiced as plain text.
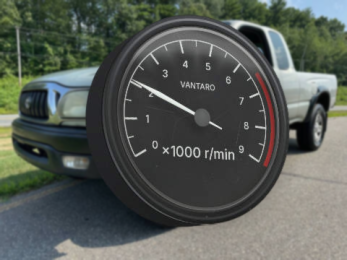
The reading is 2000 rpm
